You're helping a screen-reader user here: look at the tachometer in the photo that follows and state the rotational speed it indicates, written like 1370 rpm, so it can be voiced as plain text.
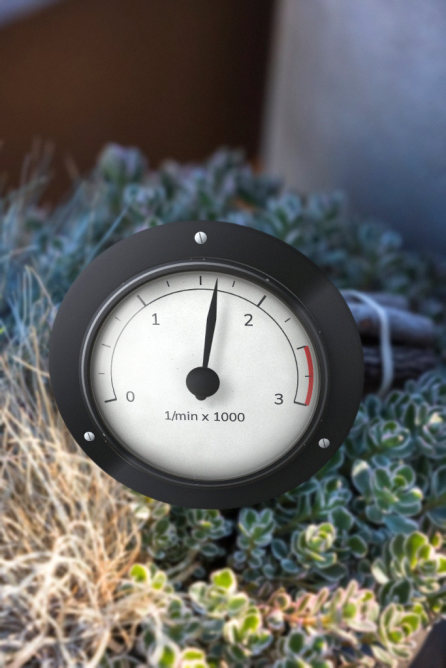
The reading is 1625 rpm
